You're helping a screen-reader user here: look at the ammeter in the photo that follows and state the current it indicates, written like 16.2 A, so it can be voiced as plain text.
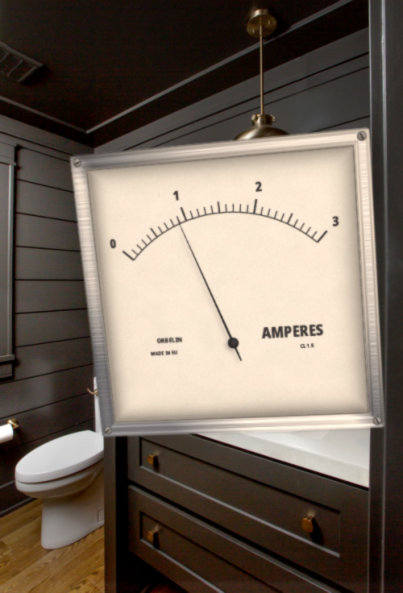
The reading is 0.9 A
